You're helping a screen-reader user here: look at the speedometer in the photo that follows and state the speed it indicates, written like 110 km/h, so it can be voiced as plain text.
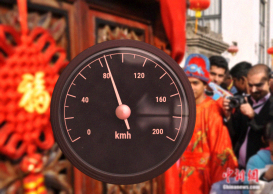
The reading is 85 km/h
